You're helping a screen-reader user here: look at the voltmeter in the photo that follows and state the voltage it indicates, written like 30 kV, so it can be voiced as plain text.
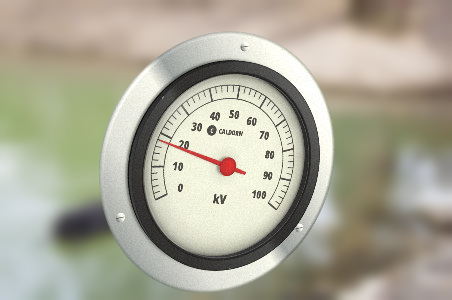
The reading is 18 kV
